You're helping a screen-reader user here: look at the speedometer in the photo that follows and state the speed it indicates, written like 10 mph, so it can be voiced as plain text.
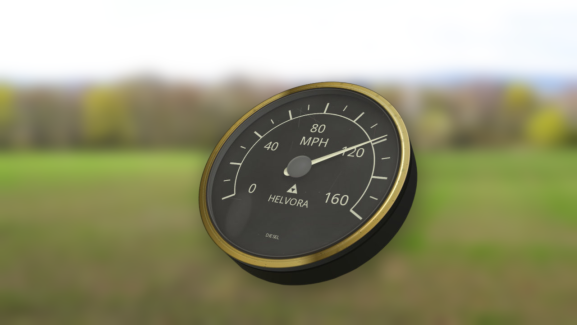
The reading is 120 mph
